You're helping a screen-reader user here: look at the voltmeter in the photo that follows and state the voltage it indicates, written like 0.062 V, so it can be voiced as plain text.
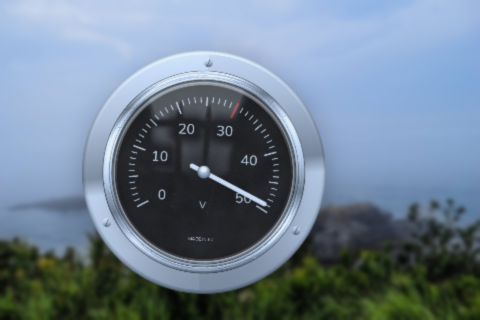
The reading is 49 V
